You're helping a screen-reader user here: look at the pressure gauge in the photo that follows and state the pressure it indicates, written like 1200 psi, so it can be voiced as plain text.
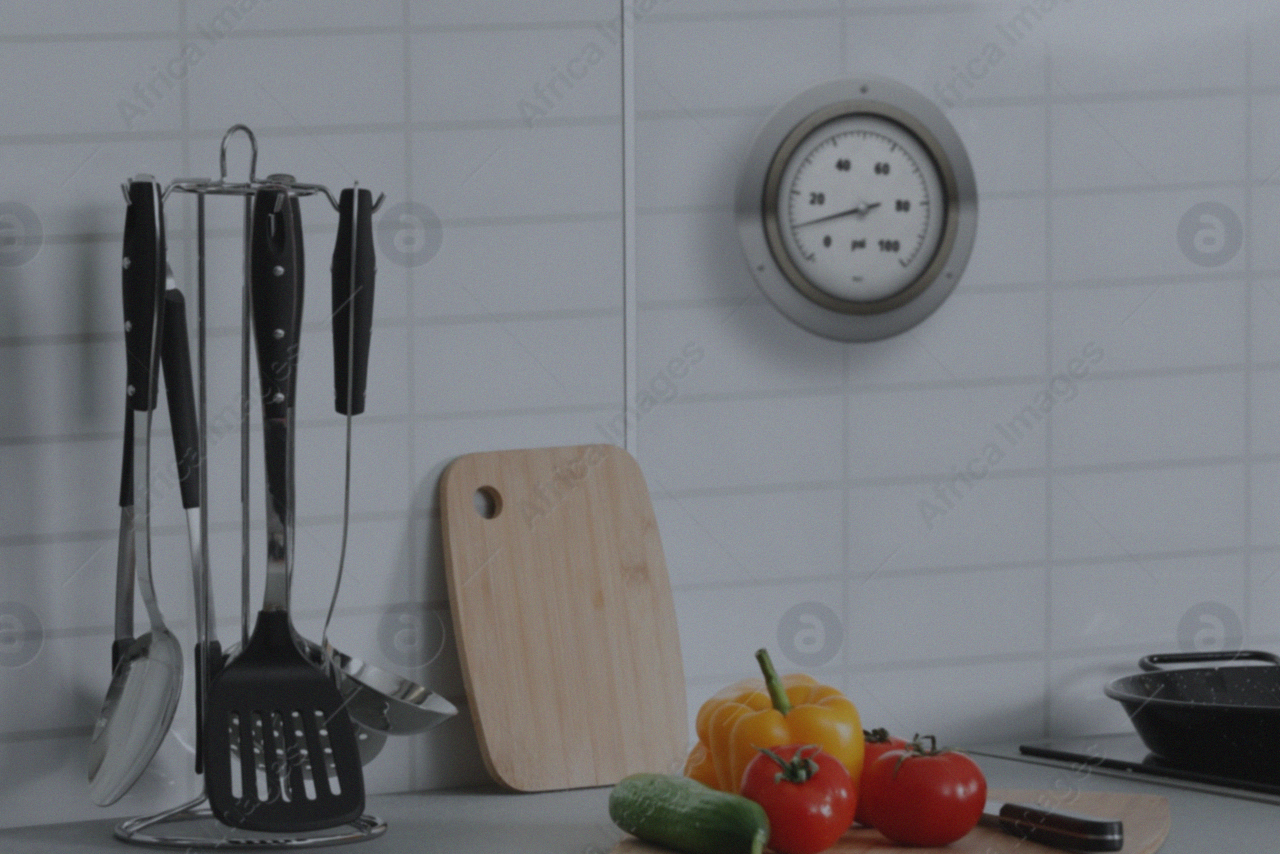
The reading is 10 psi
